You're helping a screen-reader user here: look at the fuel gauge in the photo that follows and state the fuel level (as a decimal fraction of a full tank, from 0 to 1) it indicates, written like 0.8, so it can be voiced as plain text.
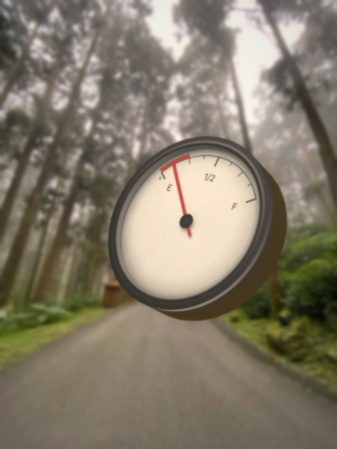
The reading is 0.125
